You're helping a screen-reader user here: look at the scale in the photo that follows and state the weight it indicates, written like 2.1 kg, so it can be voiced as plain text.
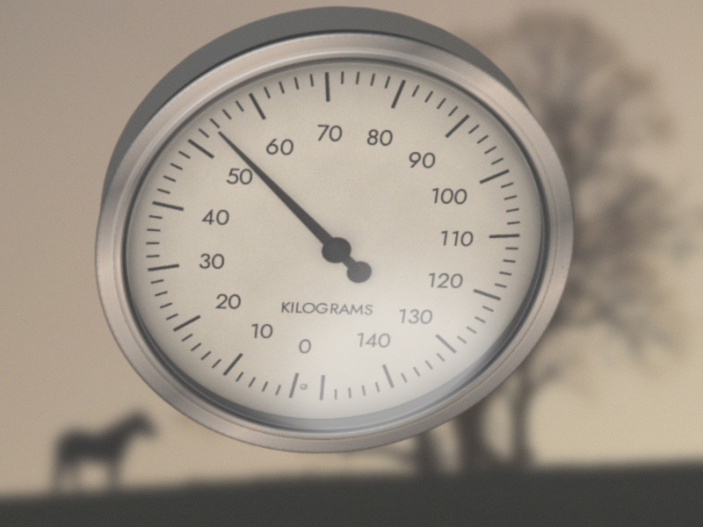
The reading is 54 kg
